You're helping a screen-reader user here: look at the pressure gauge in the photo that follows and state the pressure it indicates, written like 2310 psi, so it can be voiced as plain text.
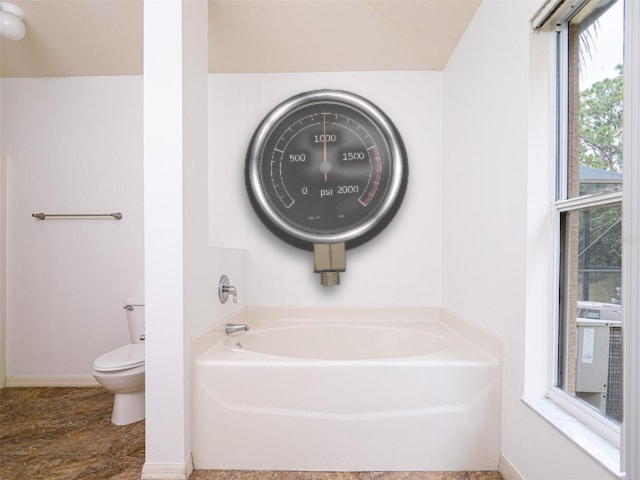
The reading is 1000 psi
